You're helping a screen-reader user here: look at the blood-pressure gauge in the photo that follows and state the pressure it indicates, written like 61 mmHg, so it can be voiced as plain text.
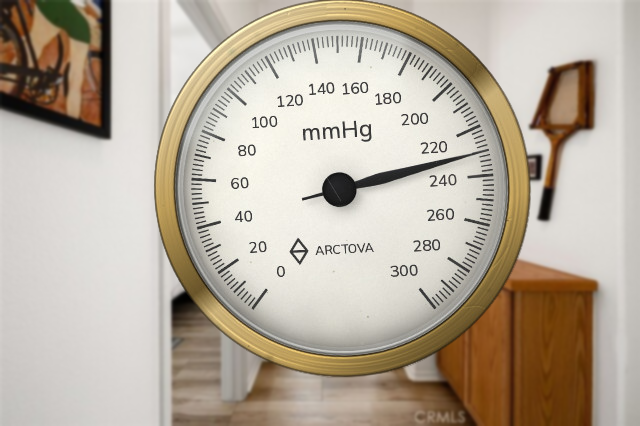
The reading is 230 mmHg
